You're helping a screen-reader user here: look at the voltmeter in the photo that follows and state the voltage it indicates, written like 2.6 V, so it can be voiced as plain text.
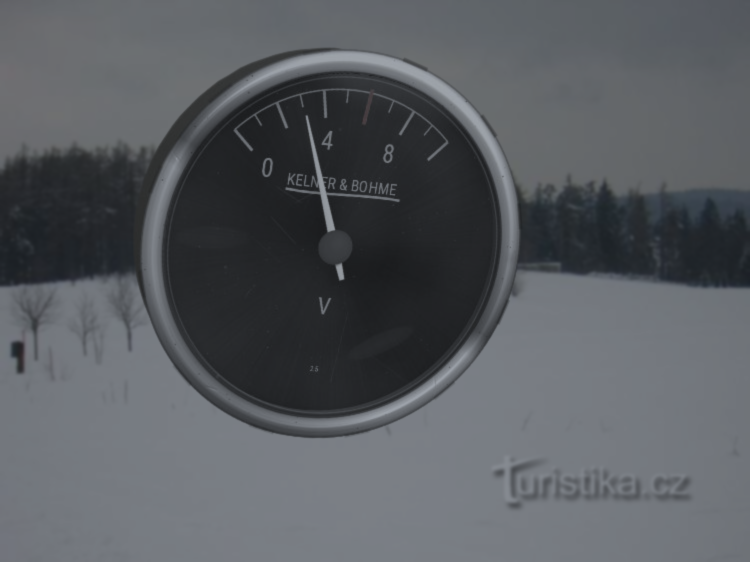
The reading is 3 V
